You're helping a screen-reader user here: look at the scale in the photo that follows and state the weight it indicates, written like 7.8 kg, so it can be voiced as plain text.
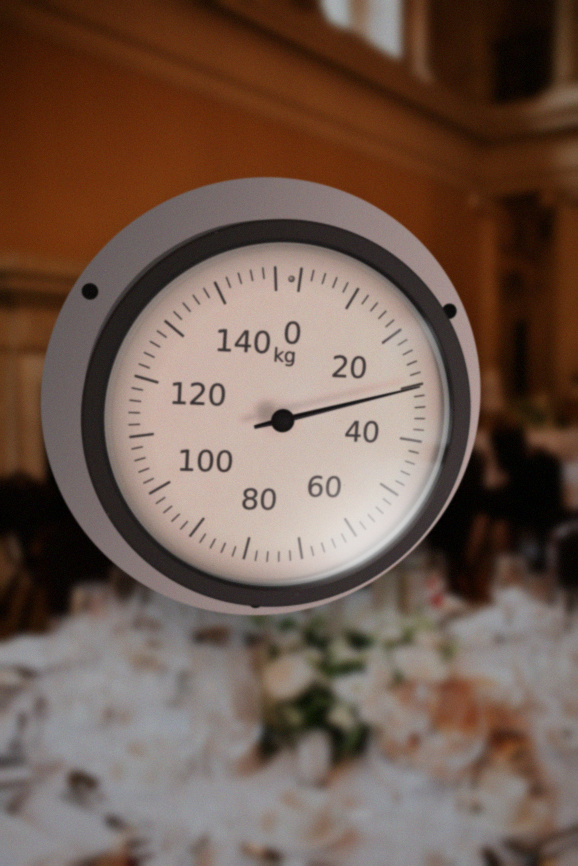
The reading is 30 kg
